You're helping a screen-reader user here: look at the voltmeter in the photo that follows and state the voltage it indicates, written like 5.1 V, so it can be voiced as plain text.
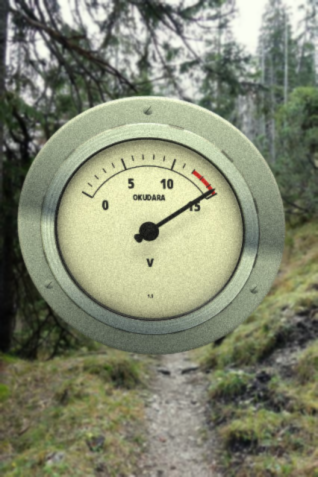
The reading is 14.5 V
